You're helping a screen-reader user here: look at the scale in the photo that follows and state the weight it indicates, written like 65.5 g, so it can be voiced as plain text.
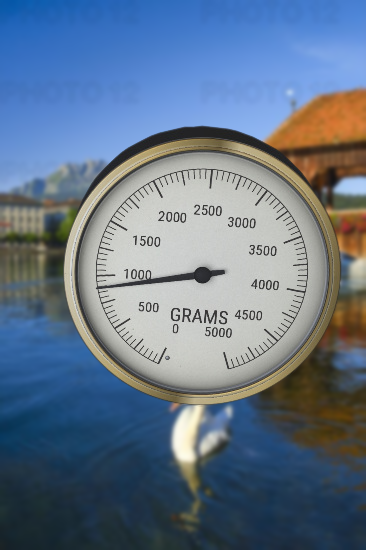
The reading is 900 g
